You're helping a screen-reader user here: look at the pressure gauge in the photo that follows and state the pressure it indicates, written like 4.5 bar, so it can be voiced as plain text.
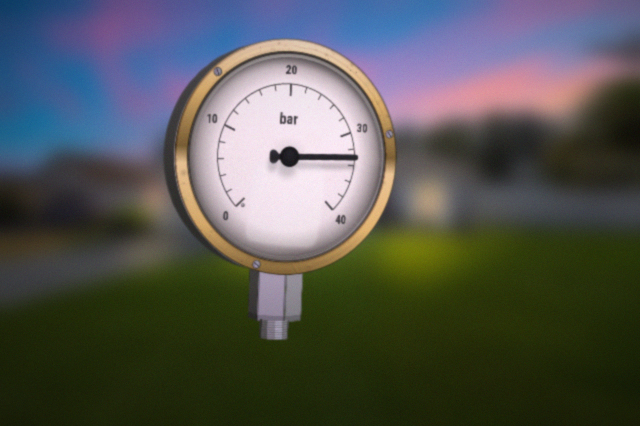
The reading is 33 bar
